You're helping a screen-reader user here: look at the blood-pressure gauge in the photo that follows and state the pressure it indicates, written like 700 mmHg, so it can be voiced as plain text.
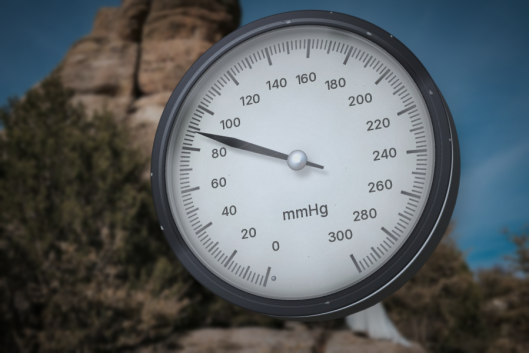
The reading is 88 mmHg
